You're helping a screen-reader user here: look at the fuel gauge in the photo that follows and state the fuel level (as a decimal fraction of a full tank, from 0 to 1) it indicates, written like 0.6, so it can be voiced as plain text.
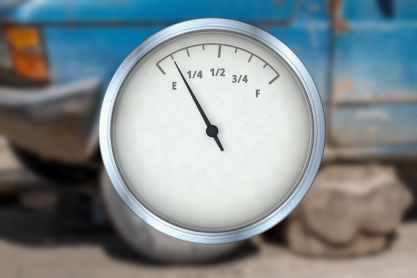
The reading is 0.125
